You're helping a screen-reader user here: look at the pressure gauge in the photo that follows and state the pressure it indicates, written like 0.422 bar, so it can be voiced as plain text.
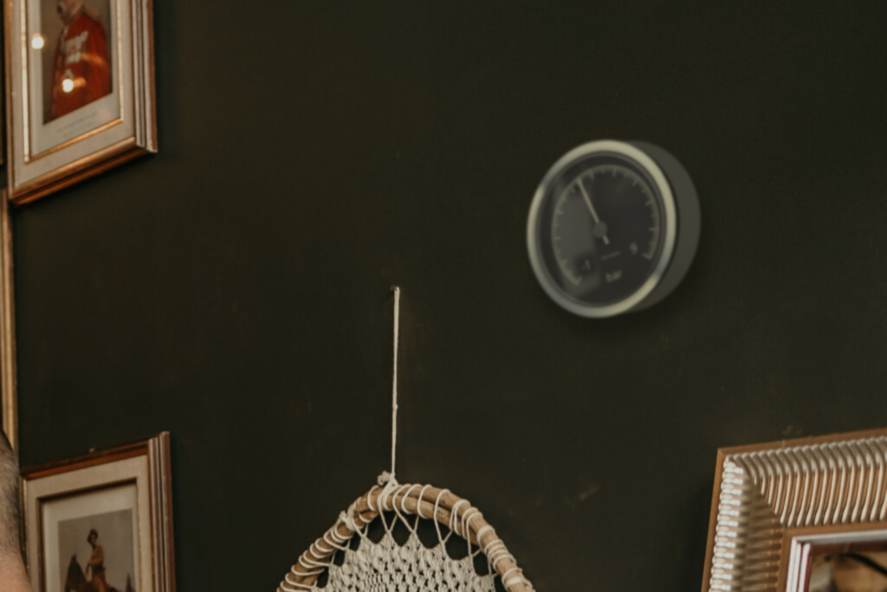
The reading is 3.5 bar
